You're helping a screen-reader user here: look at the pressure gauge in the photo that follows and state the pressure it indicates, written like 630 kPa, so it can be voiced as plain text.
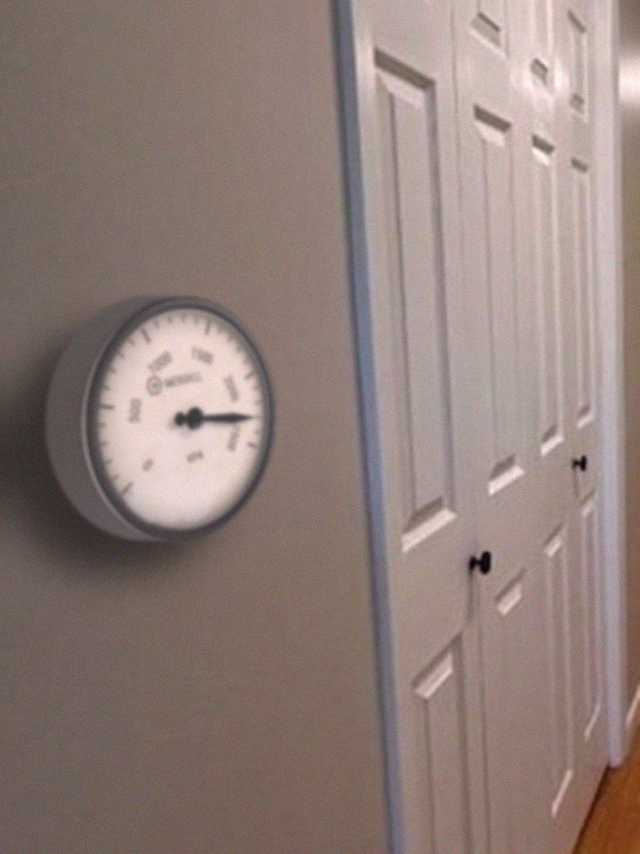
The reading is 2300 kPa
